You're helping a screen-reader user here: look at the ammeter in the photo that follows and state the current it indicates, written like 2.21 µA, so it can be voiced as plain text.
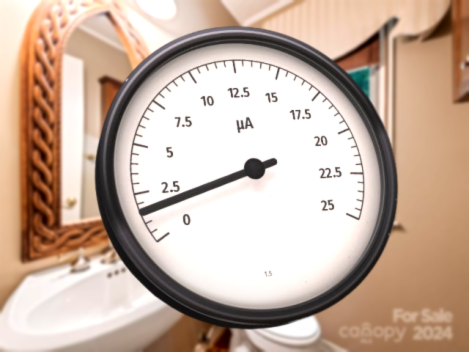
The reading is 1.5 µA
